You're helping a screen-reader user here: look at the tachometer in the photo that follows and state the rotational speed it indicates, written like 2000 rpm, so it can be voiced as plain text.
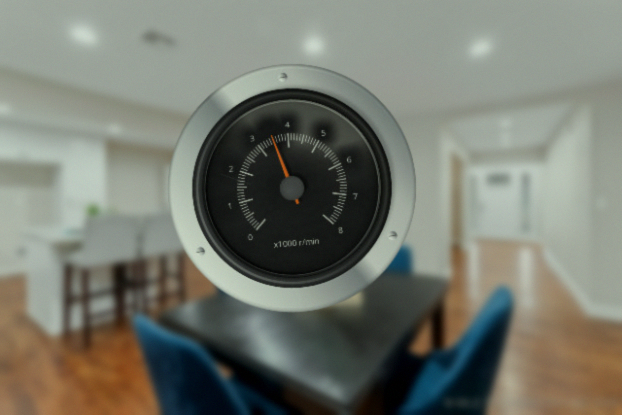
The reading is 3500 rpm
